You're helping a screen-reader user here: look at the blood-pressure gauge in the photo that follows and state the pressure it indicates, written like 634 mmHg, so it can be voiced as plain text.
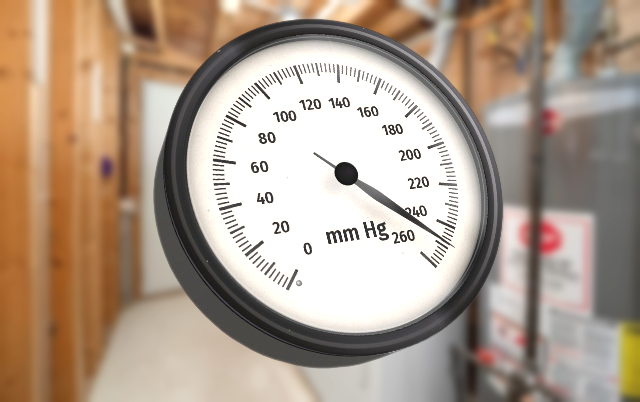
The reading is 250 mmHg
